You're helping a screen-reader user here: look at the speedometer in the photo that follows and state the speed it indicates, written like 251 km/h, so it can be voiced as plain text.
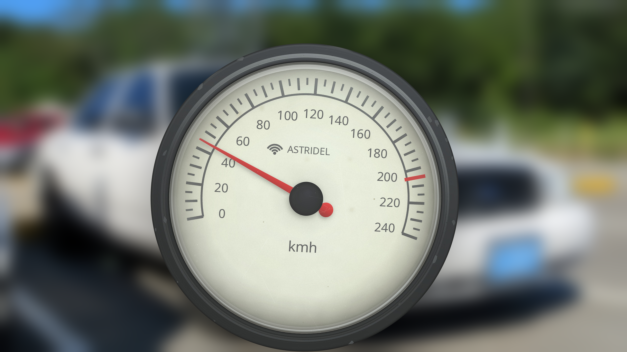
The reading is 45 km/h
